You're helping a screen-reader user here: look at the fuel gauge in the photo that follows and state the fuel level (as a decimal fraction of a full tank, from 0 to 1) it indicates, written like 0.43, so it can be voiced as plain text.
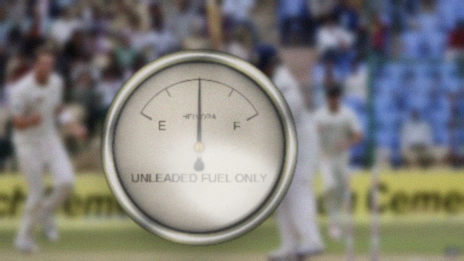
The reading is 0.5
